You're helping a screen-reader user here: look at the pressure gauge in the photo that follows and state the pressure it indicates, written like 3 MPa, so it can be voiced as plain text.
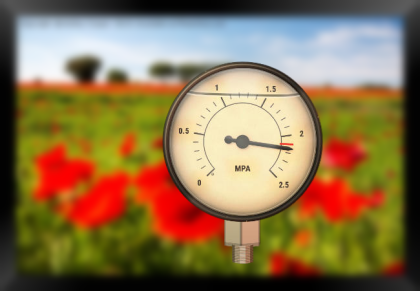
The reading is 2.15 MPa
